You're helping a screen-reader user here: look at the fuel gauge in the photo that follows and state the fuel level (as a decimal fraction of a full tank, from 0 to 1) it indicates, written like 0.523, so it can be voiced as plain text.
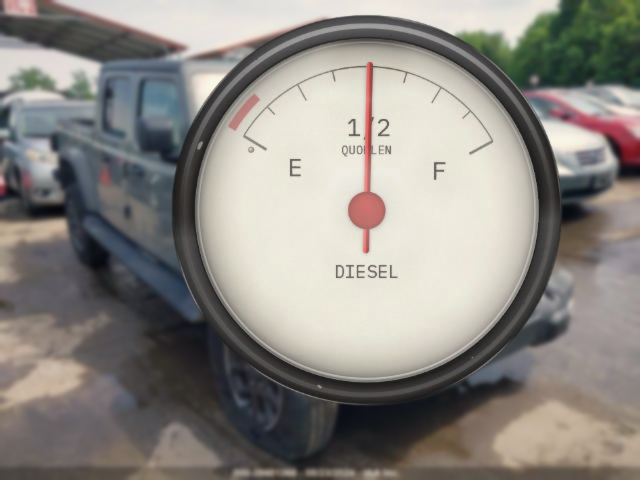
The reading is 0.5
